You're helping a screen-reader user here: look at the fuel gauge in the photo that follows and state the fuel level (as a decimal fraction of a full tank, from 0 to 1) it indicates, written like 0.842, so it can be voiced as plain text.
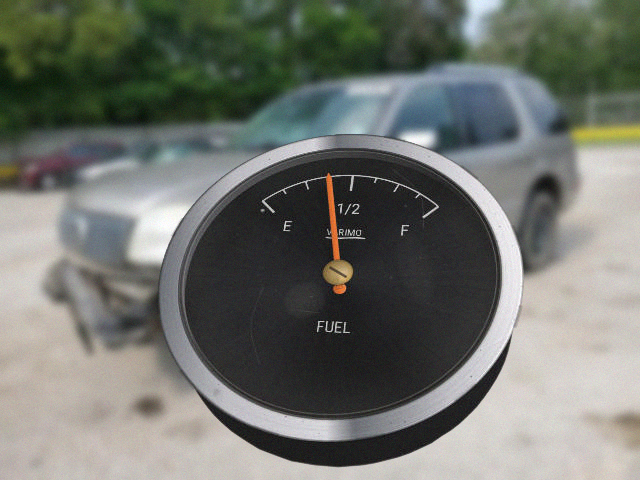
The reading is 0.375
